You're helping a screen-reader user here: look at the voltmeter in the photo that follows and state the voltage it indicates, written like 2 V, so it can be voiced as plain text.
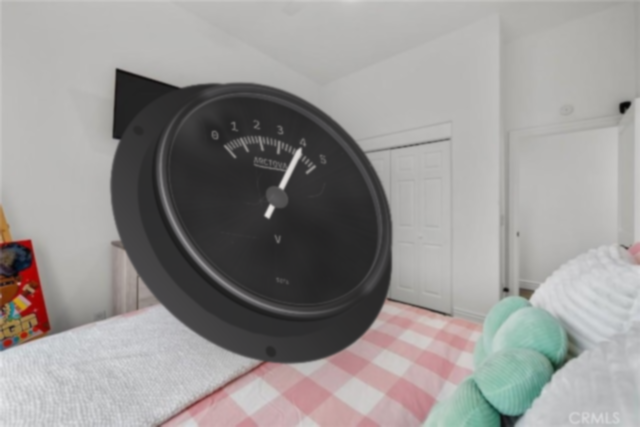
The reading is 4 V
